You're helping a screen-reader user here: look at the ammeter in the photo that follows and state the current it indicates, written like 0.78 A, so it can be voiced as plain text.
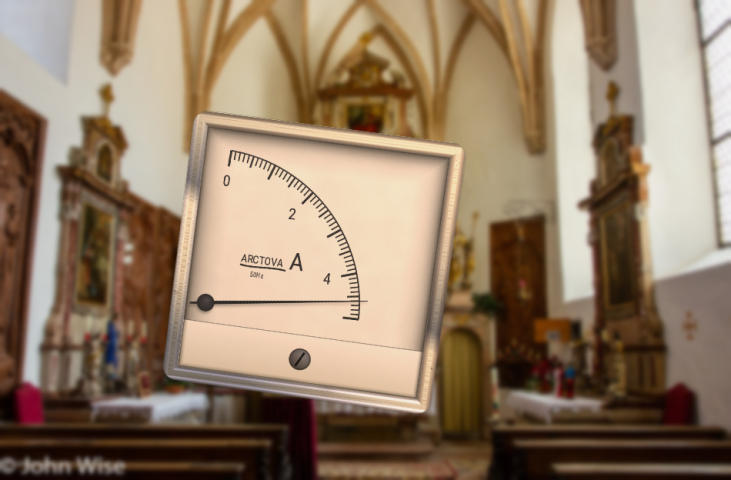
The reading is 4.6 A
